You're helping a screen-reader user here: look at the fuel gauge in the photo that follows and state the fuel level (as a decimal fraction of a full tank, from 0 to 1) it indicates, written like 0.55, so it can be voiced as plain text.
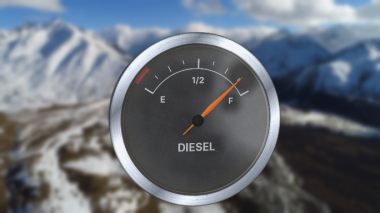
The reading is 0.875
